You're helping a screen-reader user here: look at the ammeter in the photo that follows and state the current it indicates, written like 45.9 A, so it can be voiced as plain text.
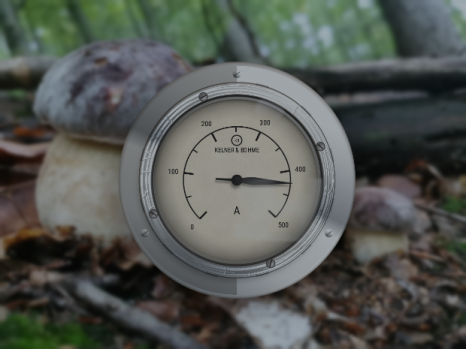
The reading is 425 A
